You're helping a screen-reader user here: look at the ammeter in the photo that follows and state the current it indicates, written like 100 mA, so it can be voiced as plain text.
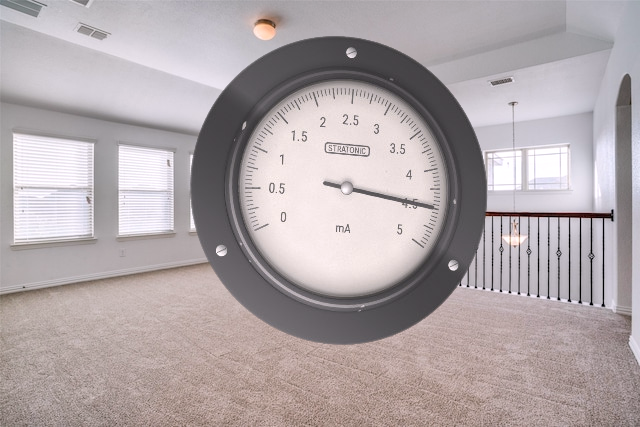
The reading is 4.5 mA
